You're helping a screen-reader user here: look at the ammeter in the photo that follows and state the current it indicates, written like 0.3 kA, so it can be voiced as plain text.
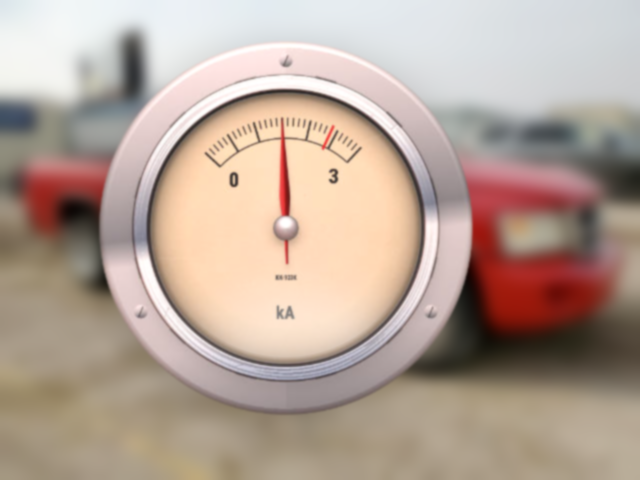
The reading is 1.5 kA
